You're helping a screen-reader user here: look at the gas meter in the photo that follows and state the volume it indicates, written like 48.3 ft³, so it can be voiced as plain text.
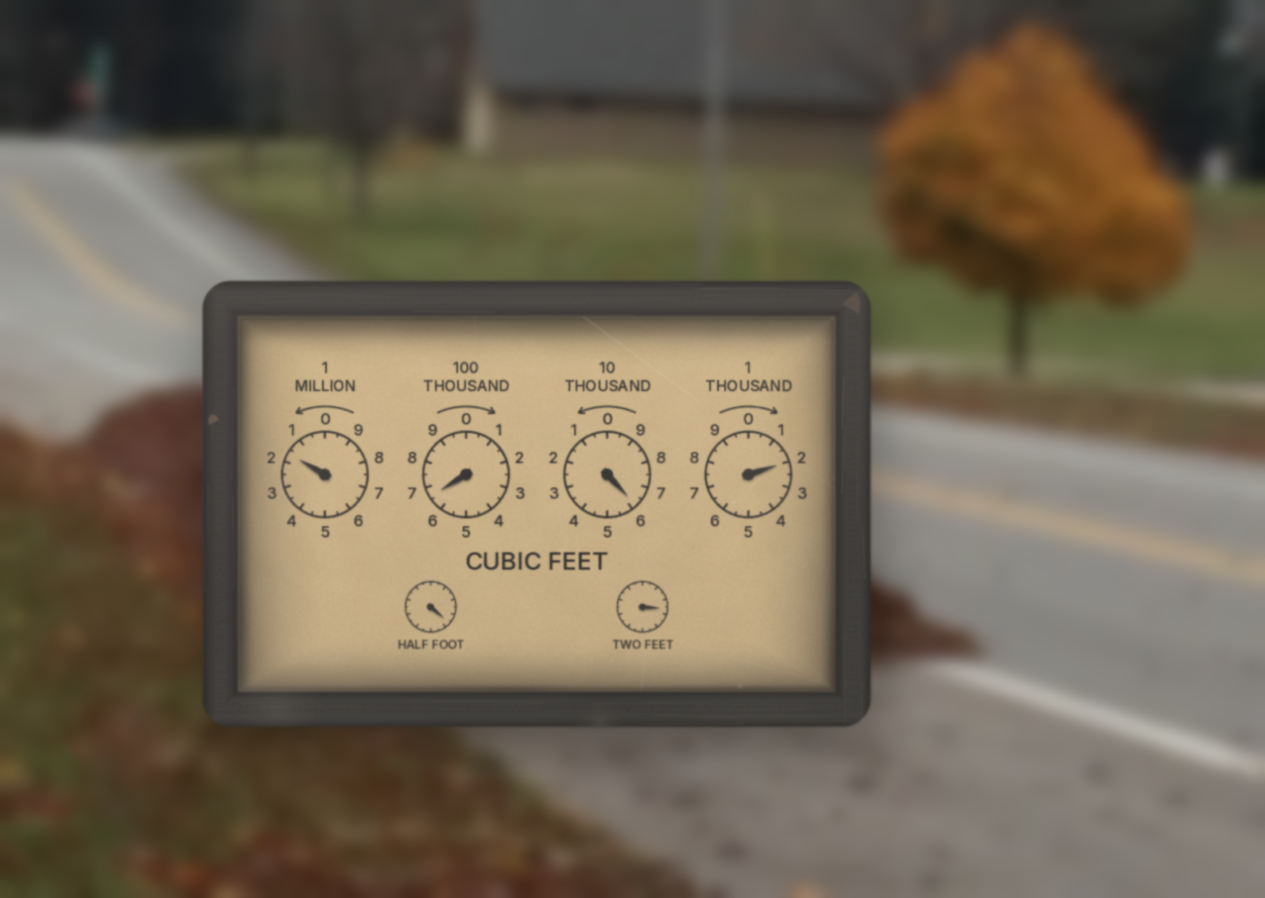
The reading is 166200 ft³
